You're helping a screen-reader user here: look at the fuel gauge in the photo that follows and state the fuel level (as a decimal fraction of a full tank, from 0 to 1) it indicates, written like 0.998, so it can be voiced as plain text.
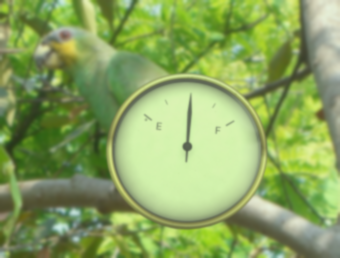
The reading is 0.5
